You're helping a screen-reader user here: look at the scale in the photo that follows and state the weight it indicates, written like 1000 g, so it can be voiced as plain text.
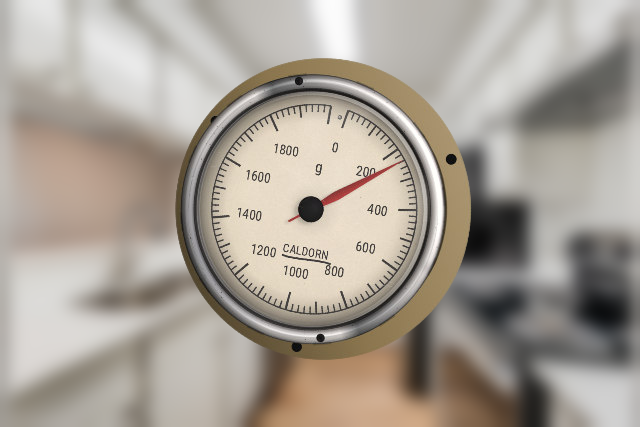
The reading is 240 g
